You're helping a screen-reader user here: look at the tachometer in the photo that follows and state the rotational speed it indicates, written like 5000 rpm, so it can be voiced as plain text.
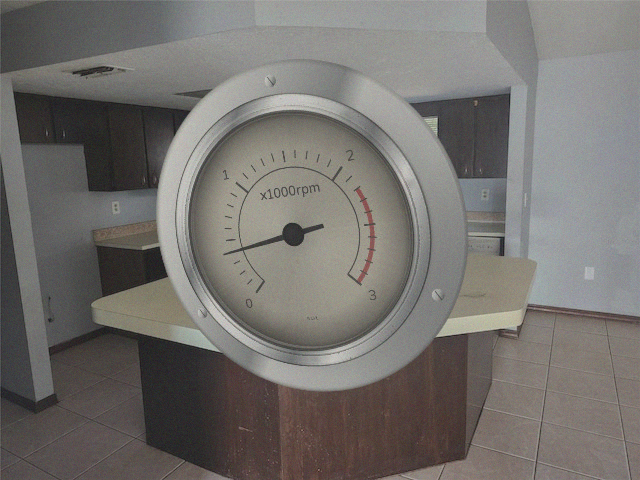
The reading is 400 rpm
